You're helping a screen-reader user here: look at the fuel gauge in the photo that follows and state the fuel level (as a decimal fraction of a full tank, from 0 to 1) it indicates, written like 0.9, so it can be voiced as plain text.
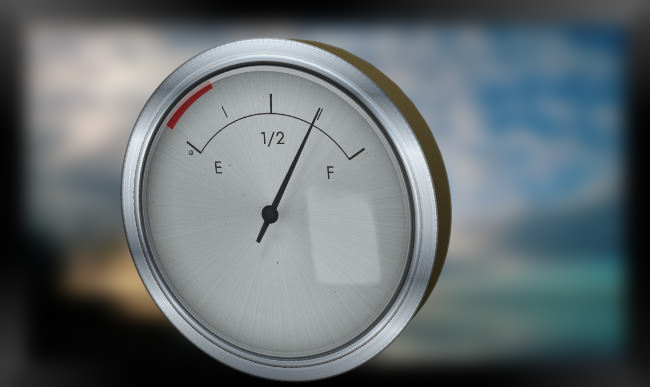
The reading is 0.75
